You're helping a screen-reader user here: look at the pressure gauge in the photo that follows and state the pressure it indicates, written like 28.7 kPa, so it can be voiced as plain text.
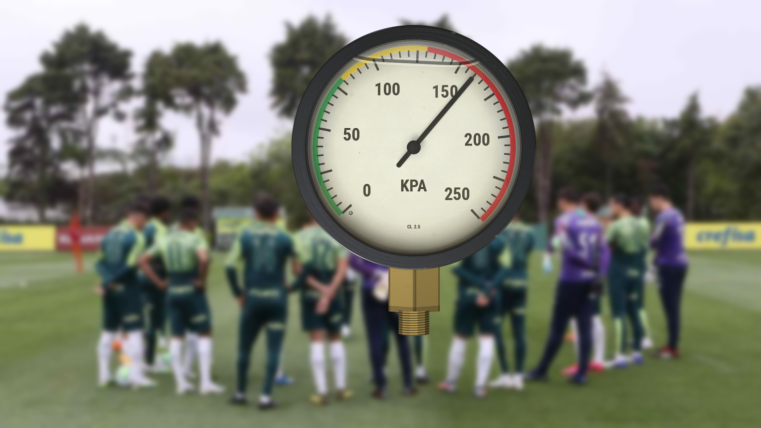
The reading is 160 kPa
